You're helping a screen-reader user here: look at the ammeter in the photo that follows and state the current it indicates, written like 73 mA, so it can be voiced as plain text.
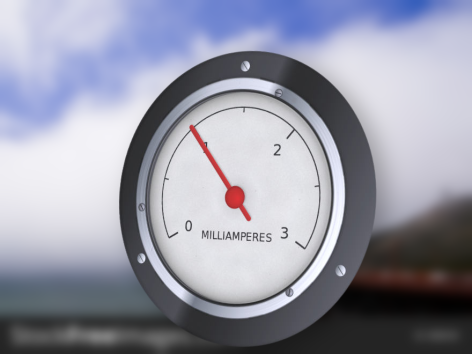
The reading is 1 mA
